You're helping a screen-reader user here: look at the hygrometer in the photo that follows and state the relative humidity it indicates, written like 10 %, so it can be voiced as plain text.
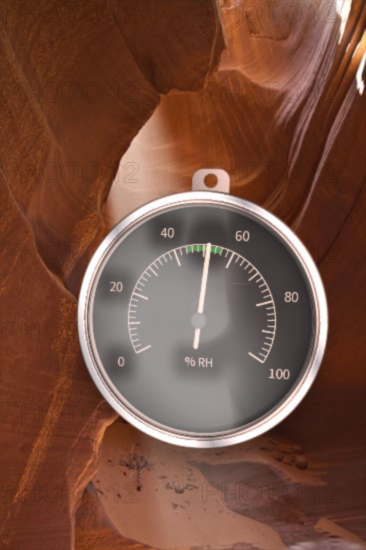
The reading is 52 %
